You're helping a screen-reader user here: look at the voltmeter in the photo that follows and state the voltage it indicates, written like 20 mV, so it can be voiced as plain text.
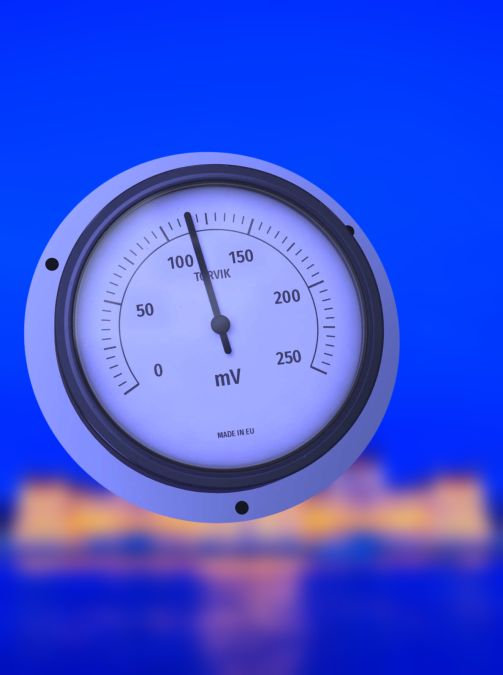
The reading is 115 mV
